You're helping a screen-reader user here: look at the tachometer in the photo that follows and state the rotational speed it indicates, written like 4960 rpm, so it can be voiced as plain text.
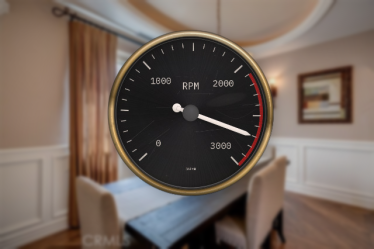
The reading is 2700 rpm
